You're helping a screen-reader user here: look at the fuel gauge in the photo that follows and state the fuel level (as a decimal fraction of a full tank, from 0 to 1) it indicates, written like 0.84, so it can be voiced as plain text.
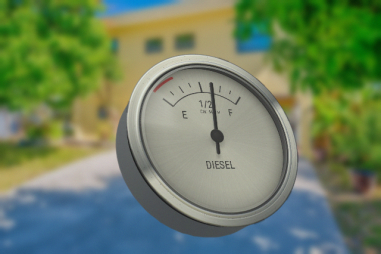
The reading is 0.625
